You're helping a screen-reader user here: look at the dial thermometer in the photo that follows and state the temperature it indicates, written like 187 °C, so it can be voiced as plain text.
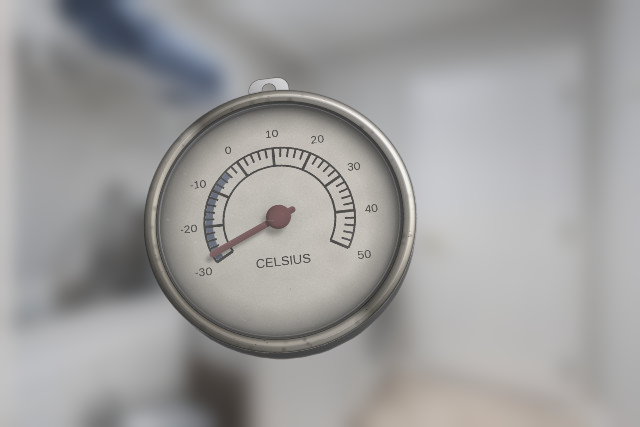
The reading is -28 °C
